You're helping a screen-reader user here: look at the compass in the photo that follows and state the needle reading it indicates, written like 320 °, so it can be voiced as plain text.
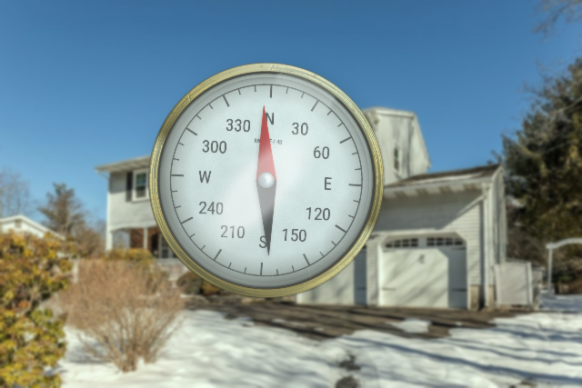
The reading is 355 °
